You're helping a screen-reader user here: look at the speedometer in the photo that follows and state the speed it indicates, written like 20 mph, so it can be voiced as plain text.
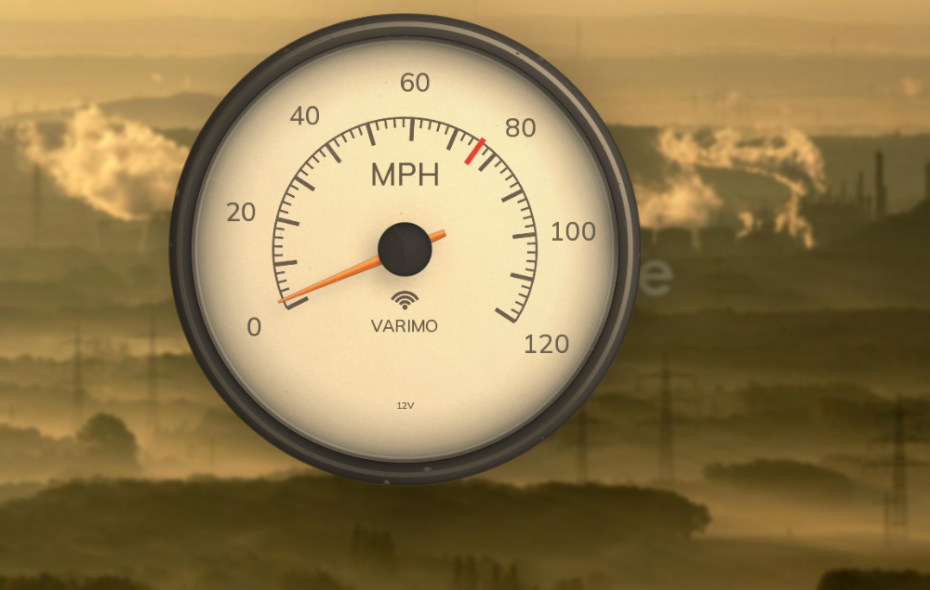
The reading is 2 mph
